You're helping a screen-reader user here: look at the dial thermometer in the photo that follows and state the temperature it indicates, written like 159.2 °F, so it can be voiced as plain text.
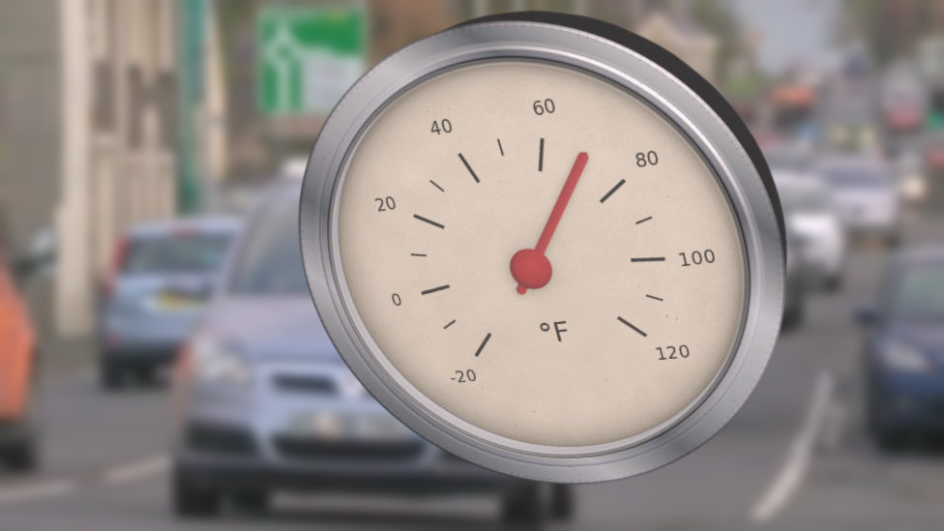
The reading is 70 °F
